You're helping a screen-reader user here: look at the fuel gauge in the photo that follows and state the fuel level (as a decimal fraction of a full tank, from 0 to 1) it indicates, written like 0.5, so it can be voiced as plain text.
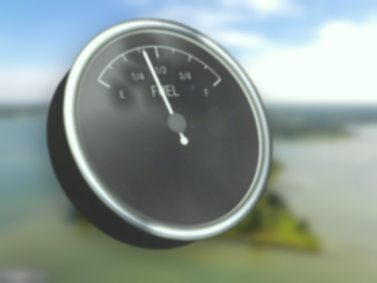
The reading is 0.375
